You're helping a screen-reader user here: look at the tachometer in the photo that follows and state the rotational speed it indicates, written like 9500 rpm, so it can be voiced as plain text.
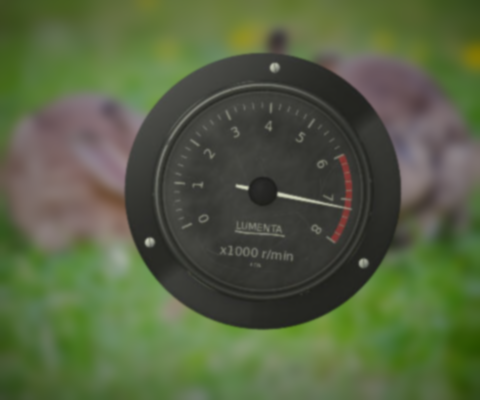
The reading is 7200 rpm
